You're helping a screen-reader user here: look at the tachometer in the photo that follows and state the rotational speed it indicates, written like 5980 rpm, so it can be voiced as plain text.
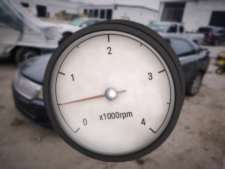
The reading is 500 rpm
